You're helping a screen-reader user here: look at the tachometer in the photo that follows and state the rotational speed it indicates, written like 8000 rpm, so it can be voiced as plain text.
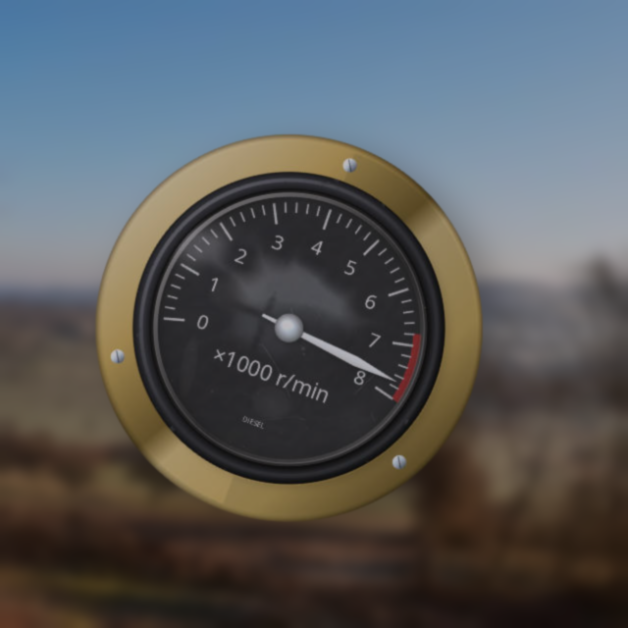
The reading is 7700 rpm
